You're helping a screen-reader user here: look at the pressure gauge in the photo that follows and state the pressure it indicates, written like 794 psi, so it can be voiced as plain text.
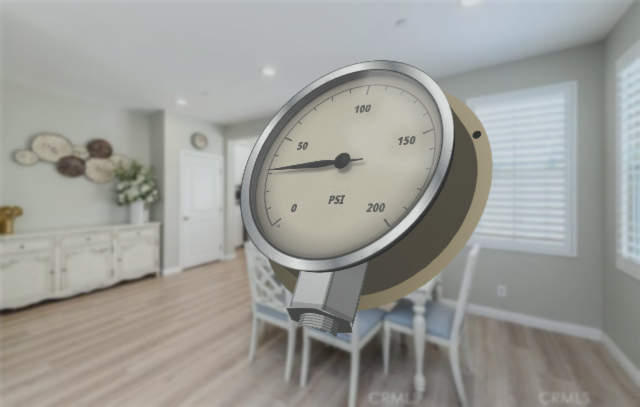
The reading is 30 psi
